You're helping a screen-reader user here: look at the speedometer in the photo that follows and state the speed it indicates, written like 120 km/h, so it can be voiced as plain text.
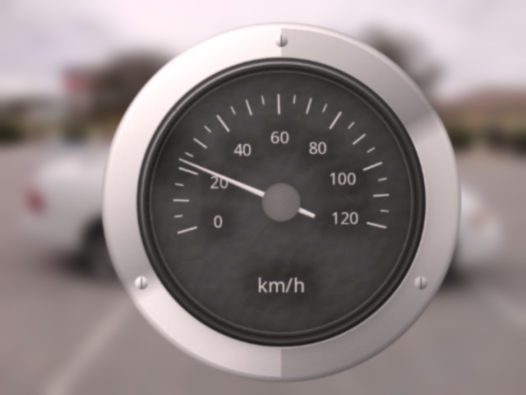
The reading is 22.5 km/h
